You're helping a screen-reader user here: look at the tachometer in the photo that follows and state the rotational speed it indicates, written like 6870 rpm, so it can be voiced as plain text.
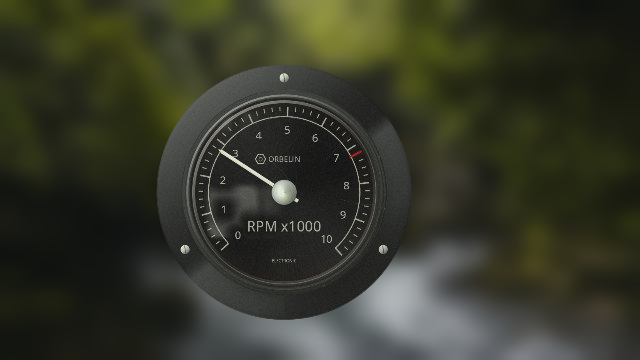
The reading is 2800 rpm
